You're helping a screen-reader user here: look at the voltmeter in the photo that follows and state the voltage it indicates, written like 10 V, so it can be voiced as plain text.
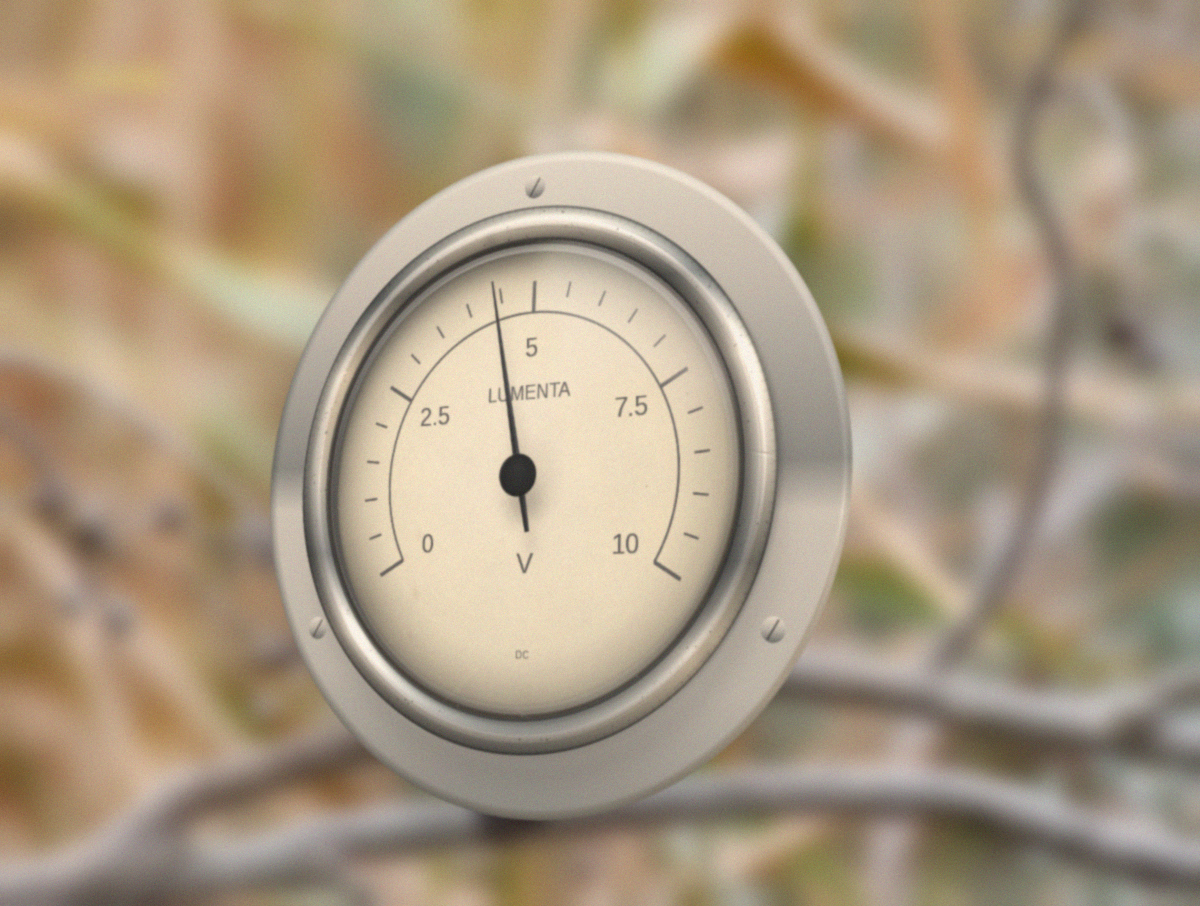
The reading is 4.5 V
